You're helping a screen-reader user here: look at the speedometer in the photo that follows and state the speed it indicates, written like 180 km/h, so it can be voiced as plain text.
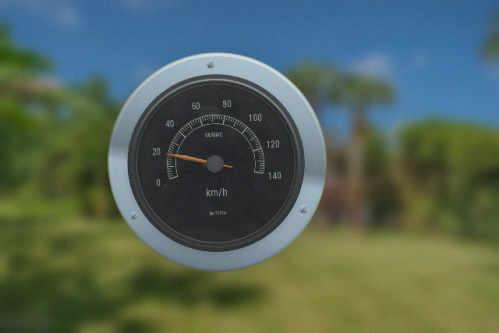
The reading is 20 km/h
